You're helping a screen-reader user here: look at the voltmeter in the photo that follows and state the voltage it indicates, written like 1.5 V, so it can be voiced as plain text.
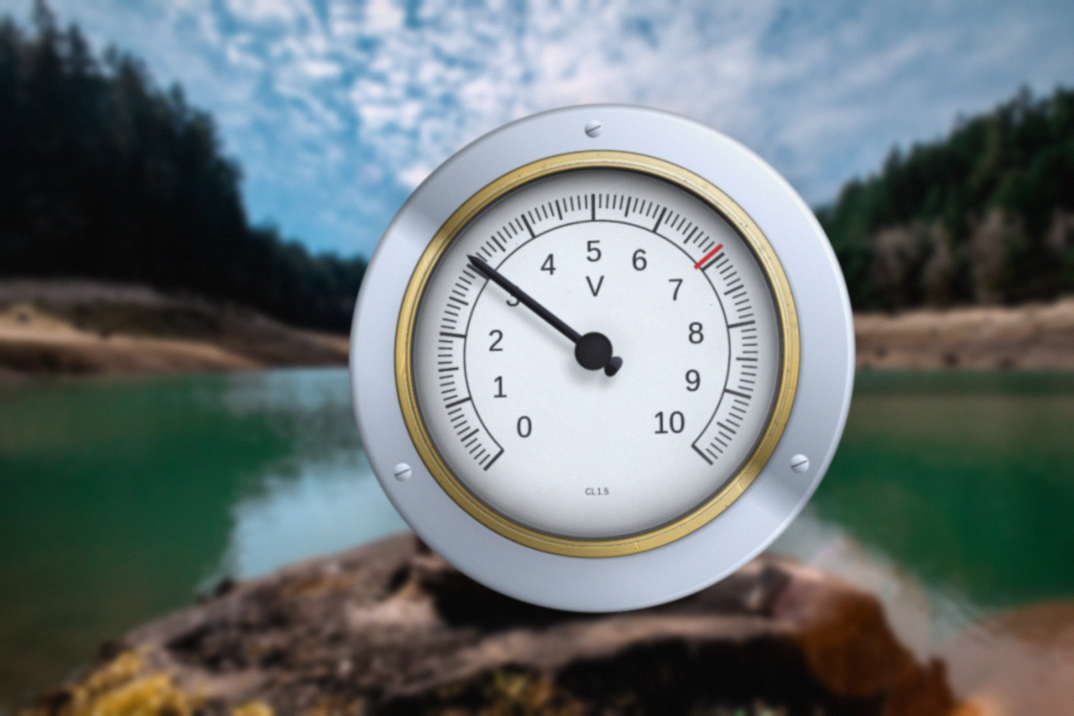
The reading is 3.1 V
